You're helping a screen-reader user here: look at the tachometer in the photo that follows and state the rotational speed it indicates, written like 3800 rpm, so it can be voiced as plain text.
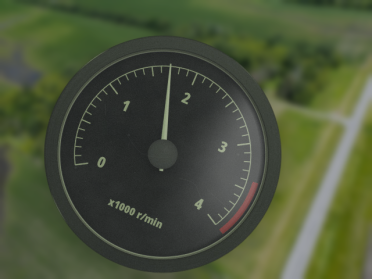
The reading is 1700 rpm
